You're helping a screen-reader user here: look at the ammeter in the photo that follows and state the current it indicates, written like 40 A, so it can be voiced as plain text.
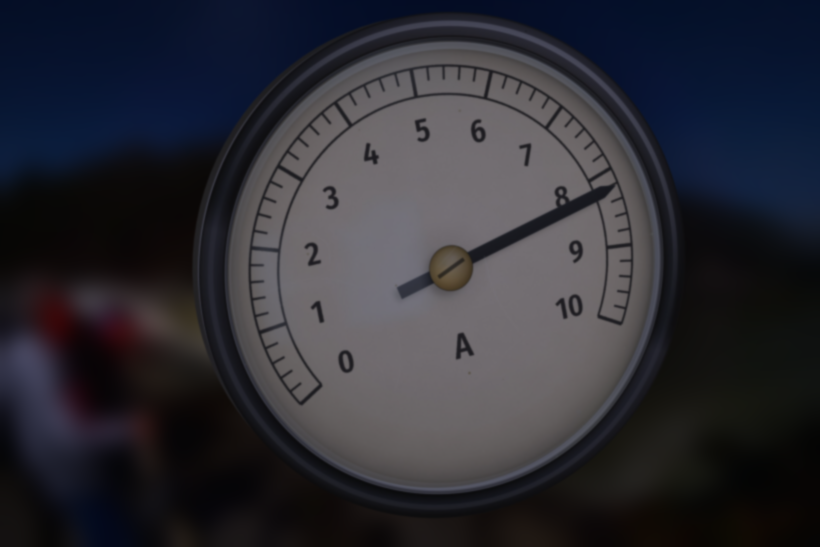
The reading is 8.2 A
